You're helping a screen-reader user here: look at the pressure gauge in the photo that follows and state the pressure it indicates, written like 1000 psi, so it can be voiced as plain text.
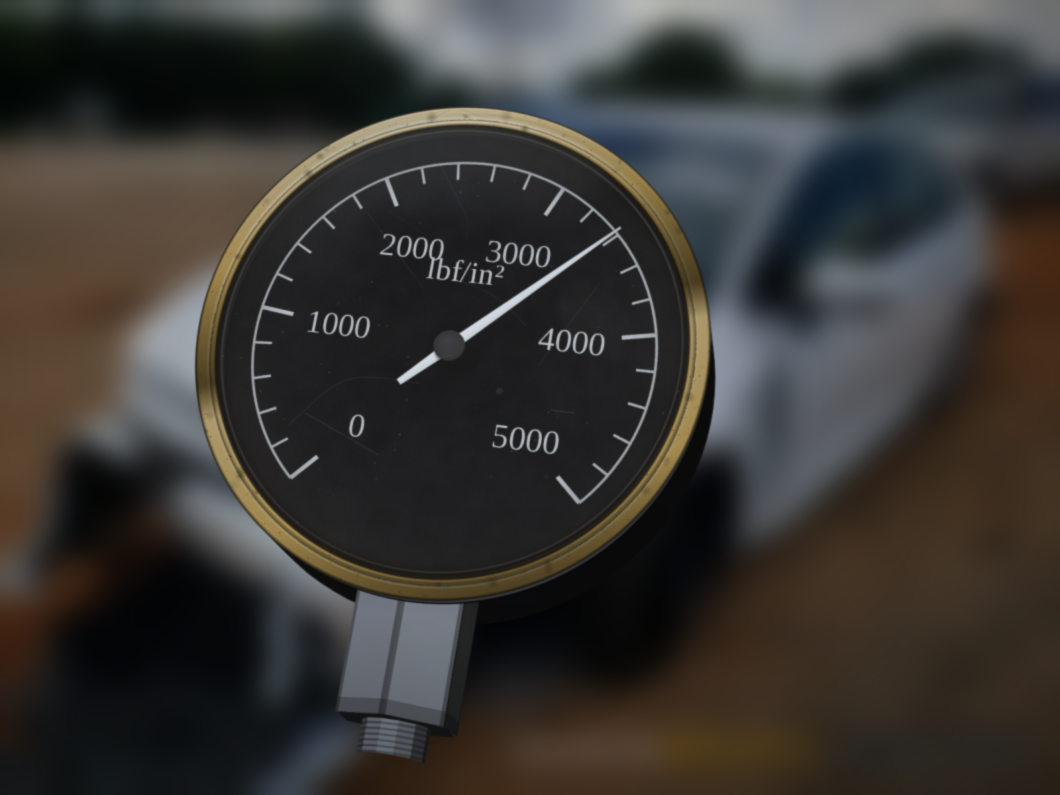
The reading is 3400 psi
